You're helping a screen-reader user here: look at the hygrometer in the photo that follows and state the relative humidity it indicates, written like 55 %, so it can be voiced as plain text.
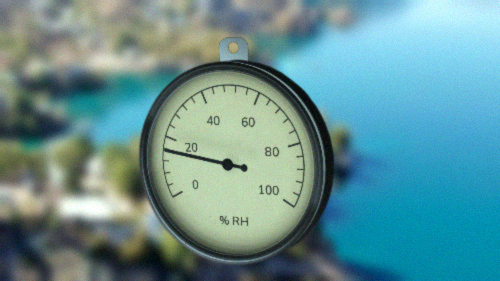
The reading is 16 %
